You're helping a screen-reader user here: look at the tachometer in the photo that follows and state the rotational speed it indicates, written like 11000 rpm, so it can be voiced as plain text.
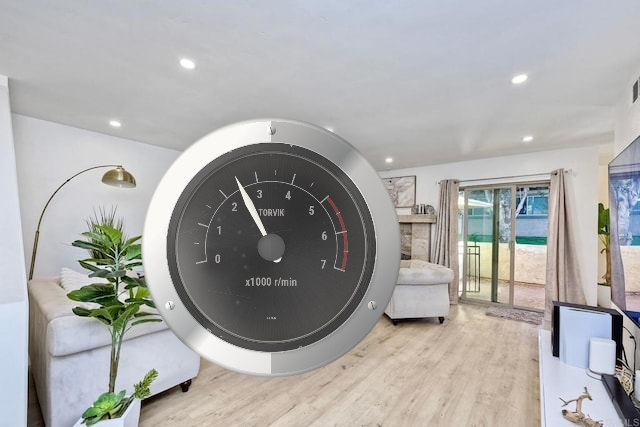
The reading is 2500 rpm
